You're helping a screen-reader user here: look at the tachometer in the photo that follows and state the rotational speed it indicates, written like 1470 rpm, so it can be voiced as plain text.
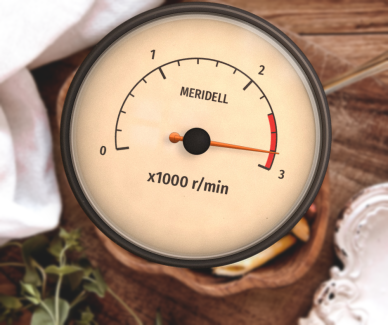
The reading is 2800 rpm
